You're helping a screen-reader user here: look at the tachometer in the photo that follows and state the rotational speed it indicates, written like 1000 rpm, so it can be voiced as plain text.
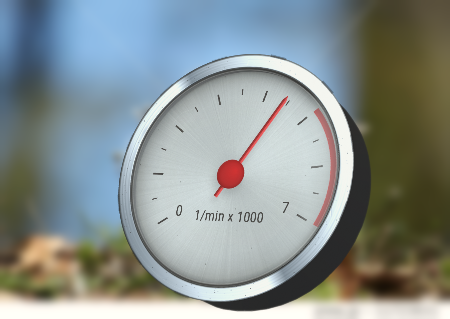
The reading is 4500 rpm
